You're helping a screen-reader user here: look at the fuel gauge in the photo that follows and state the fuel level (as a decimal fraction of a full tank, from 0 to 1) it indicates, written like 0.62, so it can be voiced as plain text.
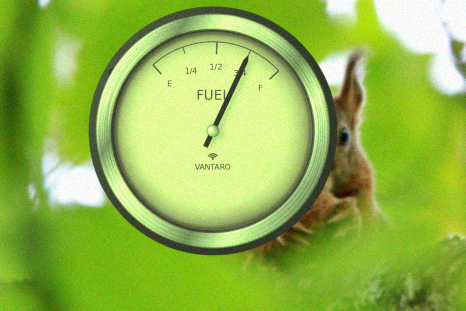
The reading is 0.75
